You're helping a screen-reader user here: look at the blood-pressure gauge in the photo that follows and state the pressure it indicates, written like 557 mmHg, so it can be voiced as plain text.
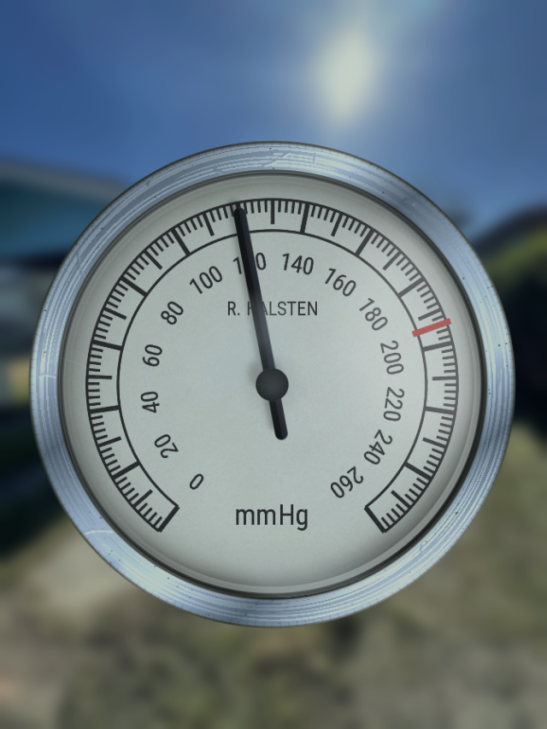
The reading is 120 mmHg
